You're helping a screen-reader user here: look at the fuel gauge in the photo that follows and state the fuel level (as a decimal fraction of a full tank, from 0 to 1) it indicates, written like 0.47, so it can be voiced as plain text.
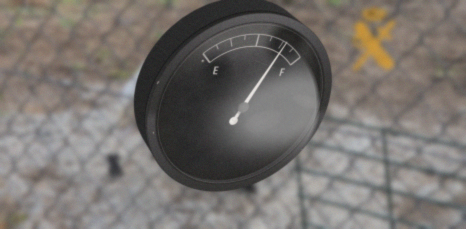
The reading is 0.75
